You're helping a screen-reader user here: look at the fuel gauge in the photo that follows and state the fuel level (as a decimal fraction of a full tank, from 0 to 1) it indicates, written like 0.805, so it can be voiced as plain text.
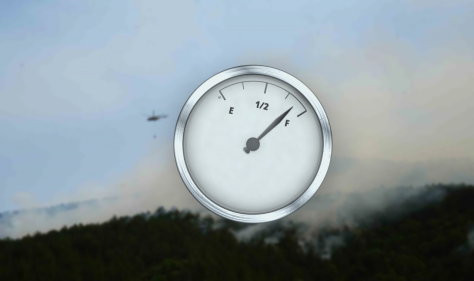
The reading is 0.875
